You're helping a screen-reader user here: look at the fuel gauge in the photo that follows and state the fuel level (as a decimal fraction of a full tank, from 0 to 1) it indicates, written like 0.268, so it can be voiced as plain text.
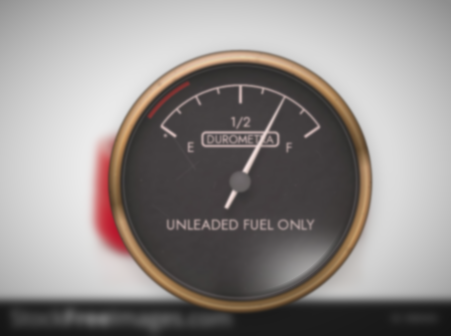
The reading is 0.75
